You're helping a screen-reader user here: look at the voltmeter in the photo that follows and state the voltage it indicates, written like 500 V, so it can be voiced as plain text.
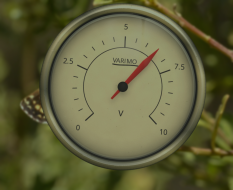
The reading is 6.5 V
